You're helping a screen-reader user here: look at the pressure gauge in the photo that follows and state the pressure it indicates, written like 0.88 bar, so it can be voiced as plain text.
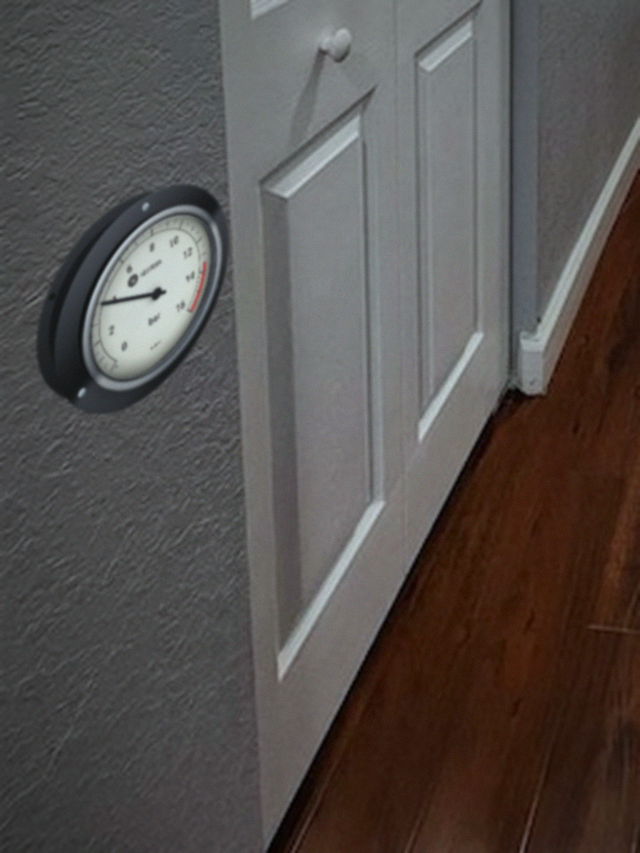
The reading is 4 bar
